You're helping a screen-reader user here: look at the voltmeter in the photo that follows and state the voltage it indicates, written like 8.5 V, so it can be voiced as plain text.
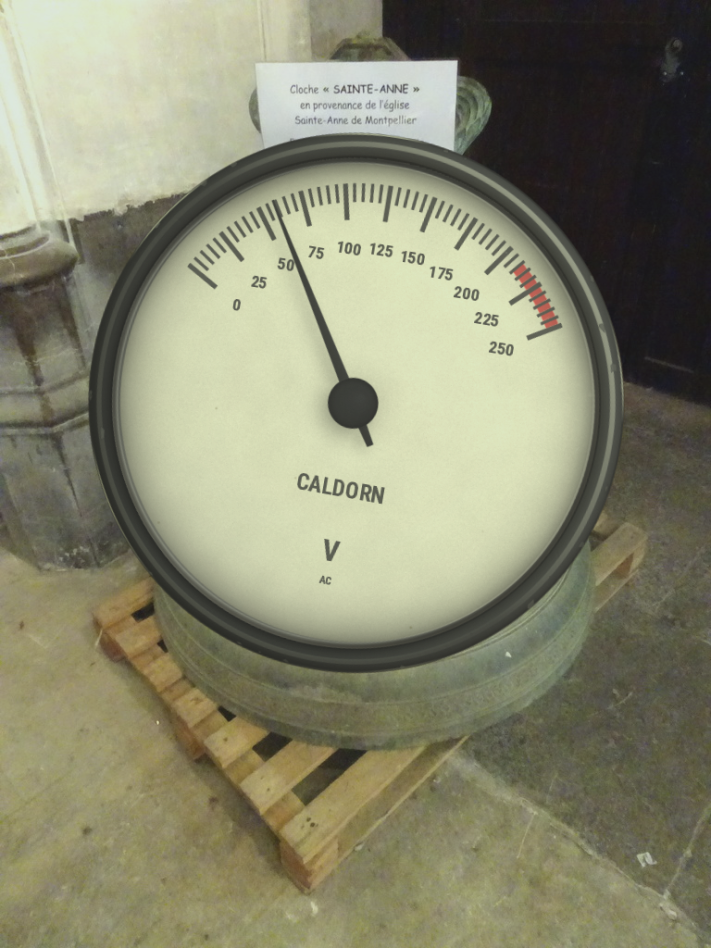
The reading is 60 V
